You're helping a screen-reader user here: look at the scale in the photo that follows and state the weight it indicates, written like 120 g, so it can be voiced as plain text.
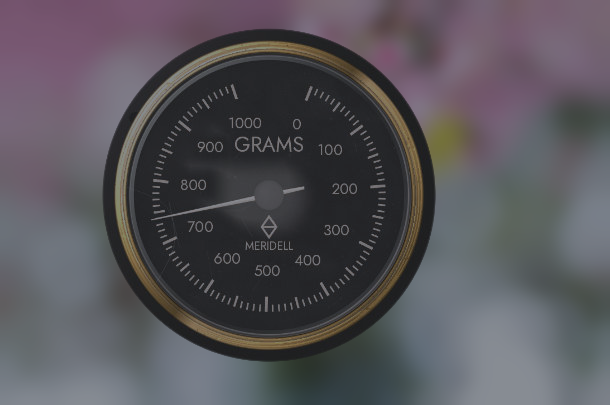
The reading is 740 g
